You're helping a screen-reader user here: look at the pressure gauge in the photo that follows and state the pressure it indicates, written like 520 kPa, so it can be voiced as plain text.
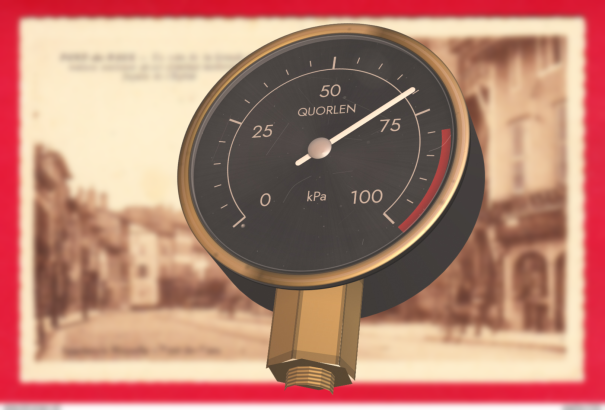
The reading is 70 kPa
